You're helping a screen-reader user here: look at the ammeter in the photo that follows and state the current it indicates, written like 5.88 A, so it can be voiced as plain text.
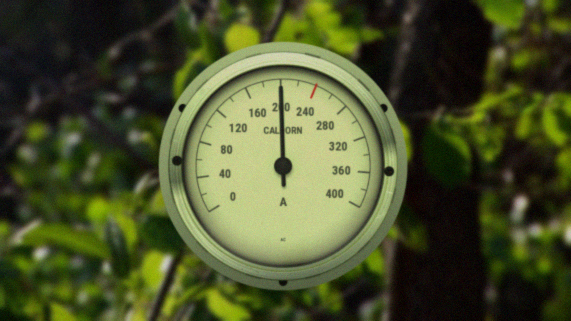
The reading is 200 A
